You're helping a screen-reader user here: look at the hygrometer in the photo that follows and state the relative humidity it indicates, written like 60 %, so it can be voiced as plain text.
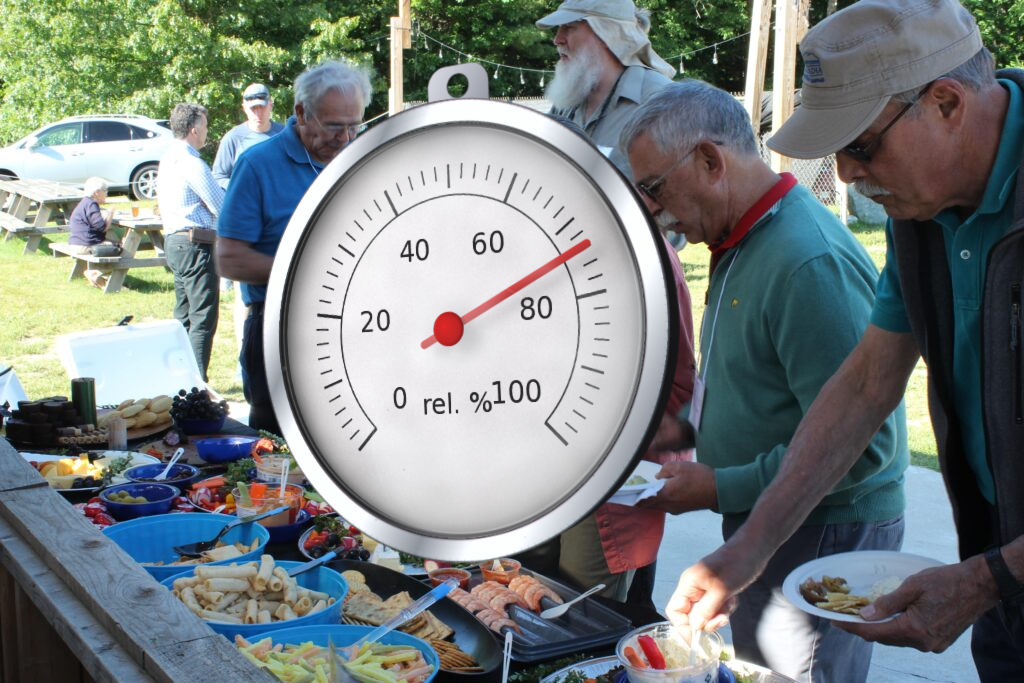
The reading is 74 %
